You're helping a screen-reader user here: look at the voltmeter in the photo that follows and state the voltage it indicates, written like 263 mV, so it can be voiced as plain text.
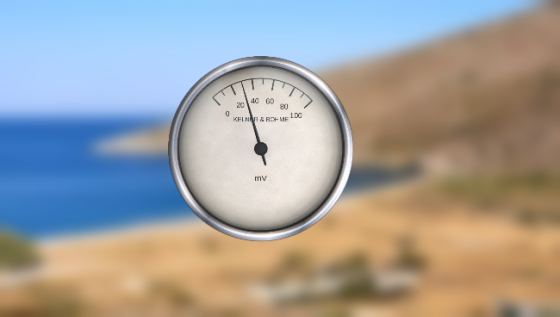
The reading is 30 mV
